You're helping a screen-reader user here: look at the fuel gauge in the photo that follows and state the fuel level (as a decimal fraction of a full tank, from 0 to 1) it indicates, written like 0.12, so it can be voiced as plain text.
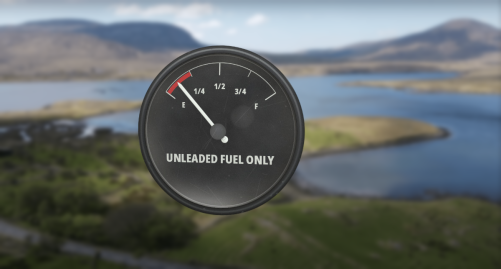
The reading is 0.125
